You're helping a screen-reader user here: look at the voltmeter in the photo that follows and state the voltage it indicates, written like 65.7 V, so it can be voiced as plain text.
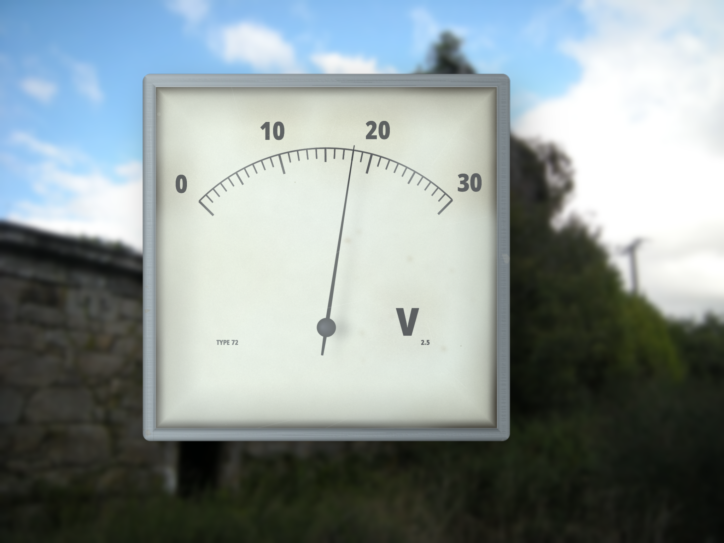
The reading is 18 V
